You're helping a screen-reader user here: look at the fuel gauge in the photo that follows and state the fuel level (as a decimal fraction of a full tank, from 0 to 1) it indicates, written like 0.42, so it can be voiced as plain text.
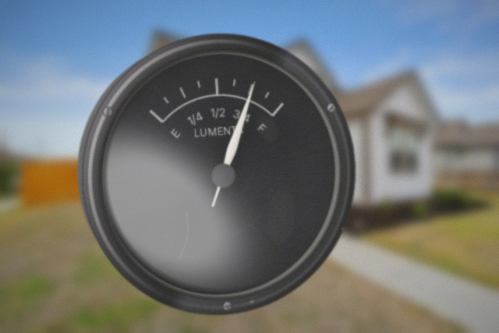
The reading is 0.75
